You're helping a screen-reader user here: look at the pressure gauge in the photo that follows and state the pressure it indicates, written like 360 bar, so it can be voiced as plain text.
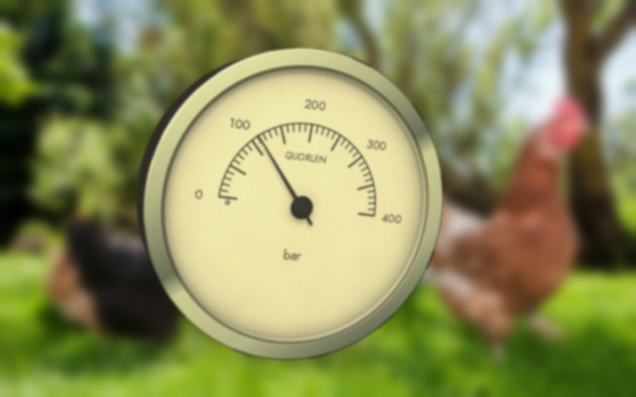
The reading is 110 bar
